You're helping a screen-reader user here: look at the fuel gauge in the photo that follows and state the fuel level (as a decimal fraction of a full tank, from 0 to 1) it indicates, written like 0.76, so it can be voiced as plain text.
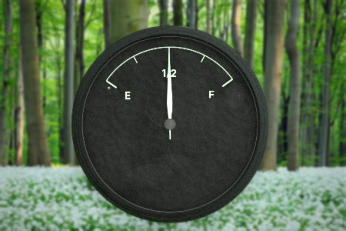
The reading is 0.5
